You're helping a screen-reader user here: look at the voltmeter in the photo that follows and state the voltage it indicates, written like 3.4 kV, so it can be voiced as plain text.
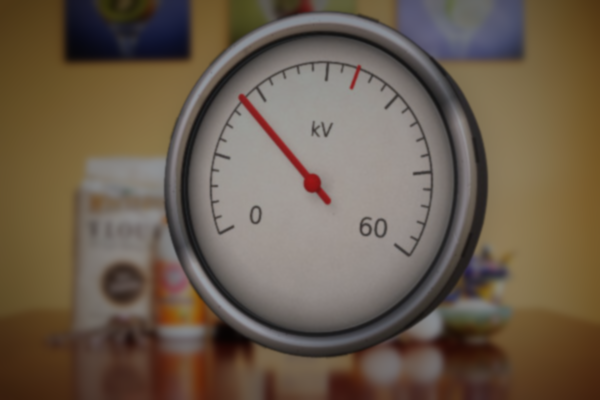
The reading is 18 kV
